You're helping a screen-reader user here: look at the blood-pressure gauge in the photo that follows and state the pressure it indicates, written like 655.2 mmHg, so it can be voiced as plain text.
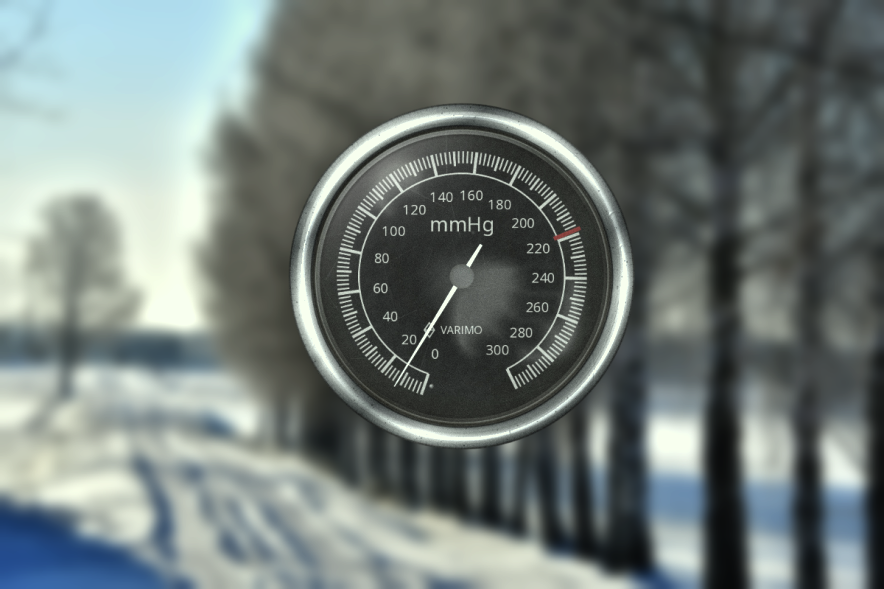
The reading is 12 mmHg
